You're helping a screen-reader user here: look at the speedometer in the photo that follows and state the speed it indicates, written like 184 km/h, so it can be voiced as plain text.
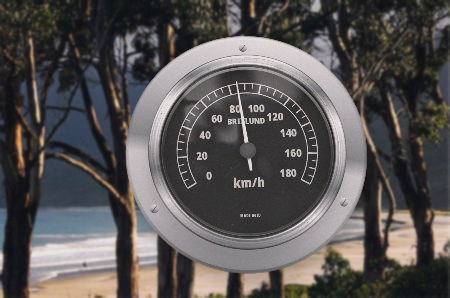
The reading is 85 km/h
